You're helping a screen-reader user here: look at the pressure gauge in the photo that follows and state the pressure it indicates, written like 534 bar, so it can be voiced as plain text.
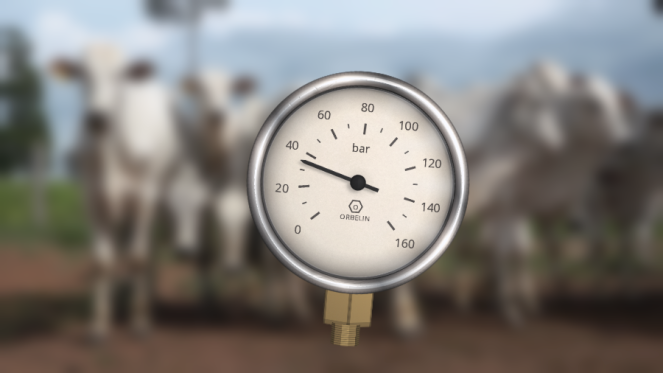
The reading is 35 bar
